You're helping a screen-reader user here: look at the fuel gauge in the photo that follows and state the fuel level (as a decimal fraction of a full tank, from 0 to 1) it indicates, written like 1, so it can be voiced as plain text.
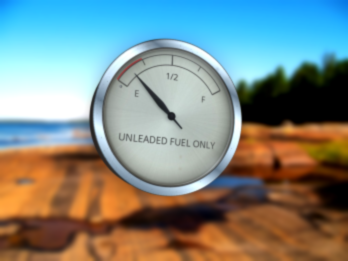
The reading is 0.125
